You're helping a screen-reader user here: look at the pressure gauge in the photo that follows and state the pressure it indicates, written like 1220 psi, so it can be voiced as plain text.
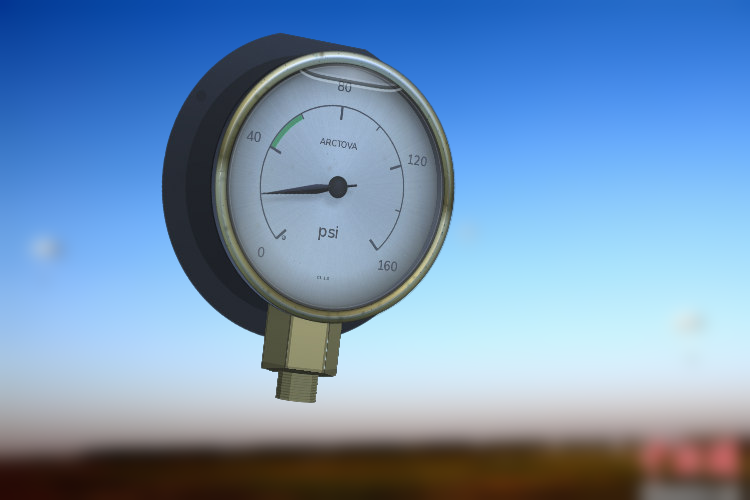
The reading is 20 psi
